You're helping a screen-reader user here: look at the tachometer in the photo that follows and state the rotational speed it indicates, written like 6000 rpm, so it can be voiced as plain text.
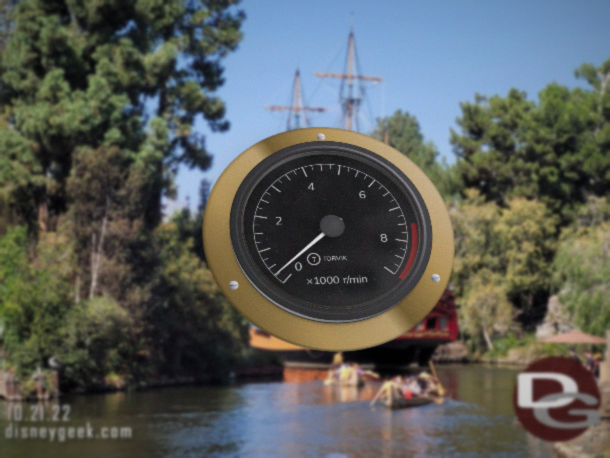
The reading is 250 rpm
